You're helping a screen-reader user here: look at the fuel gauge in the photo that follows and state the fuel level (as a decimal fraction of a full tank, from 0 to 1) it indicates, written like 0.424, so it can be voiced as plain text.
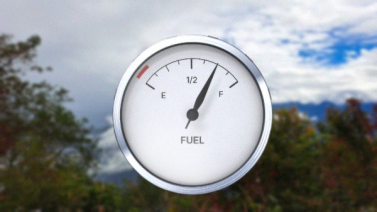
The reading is 0.75
